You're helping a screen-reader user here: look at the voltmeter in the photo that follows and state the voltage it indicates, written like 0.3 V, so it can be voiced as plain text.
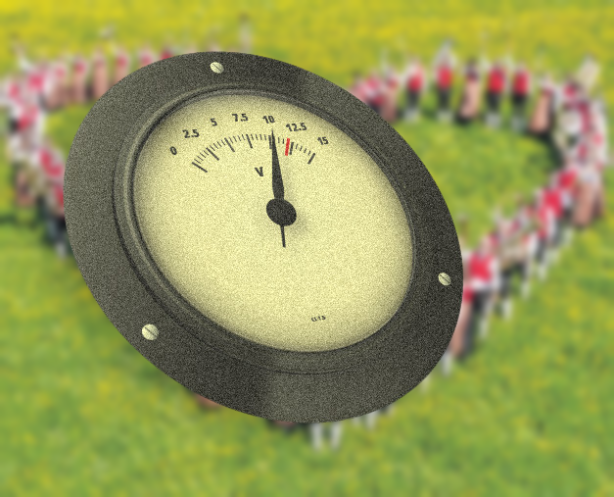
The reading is 10 V
